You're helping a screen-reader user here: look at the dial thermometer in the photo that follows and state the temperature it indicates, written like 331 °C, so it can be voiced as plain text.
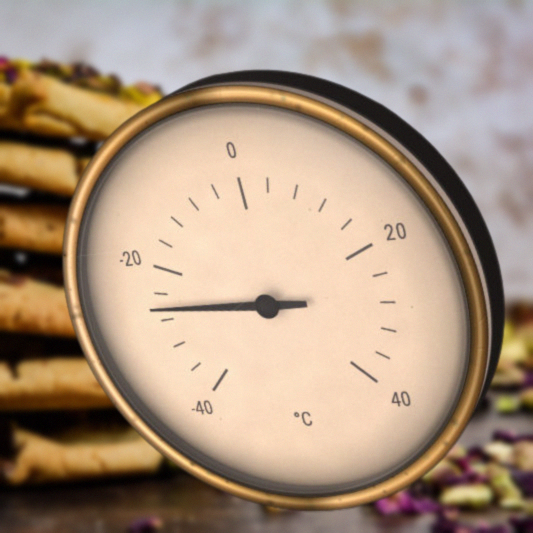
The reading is -26 °C
